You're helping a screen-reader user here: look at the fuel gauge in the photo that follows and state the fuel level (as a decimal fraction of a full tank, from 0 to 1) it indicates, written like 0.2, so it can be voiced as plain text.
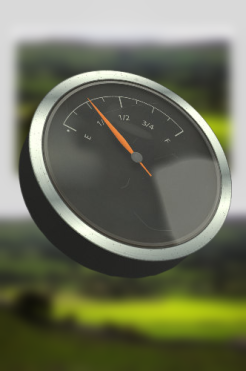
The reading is 0.25
